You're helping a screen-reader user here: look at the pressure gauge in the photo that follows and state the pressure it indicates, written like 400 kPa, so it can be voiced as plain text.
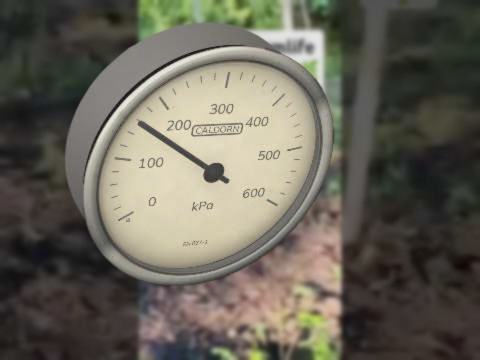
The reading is 160 kPa
